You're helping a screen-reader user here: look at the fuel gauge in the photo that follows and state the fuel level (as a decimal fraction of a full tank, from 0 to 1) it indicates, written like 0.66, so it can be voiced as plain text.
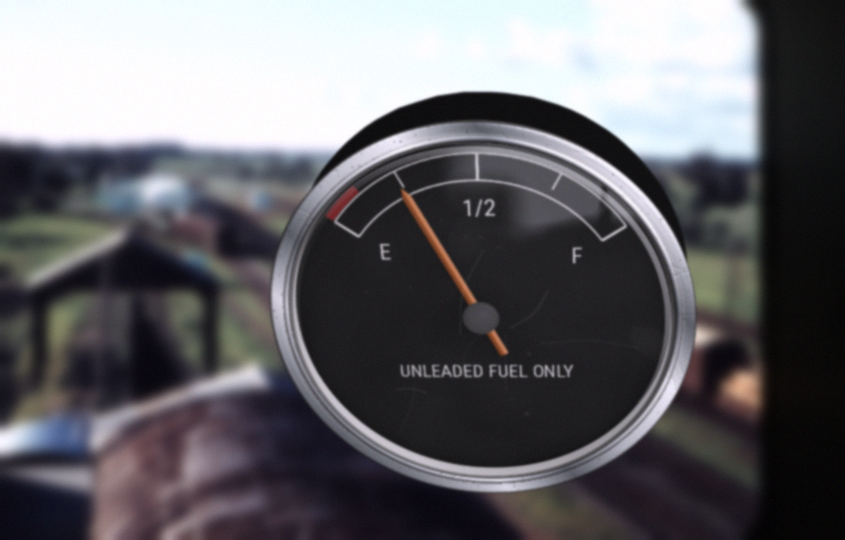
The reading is 0.25
